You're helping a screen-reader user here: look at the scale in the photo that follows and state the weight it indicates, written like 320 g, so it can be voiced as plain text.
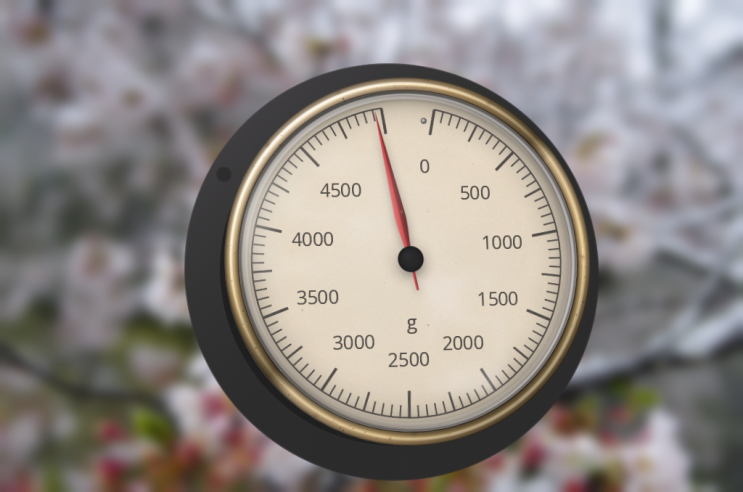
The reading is 4950 g
